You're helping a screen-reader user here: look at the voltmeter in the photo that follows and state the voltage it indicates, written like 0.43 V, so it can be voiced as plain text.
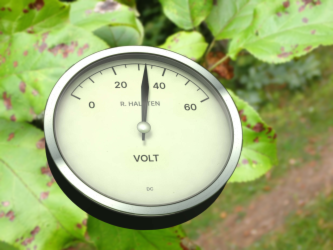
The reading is 32.5 V
